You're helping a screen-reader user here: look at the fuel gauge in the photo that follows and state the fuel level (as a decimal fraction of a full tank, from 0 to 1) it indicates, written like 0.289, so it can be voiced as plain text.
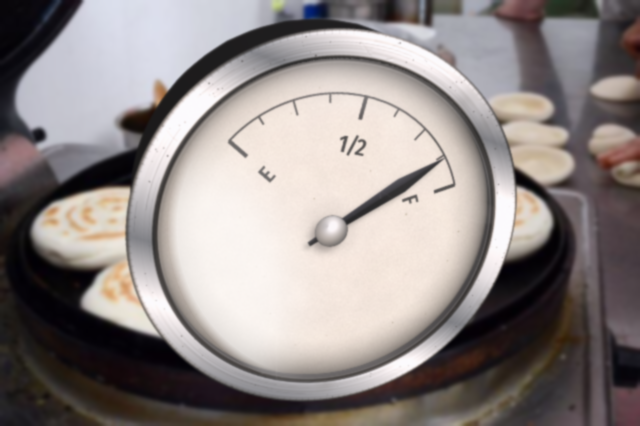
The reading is 0.875
